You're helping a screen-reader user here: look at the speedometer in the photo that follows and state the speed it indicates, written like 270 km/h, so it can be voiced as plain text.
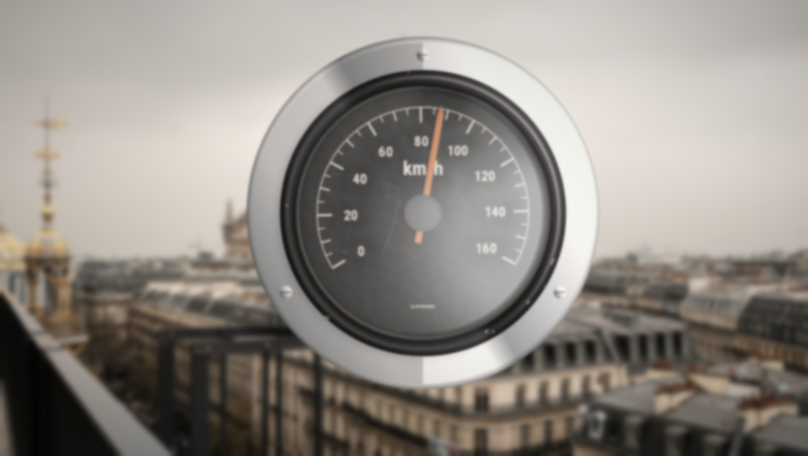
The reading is 87.5 km/h
